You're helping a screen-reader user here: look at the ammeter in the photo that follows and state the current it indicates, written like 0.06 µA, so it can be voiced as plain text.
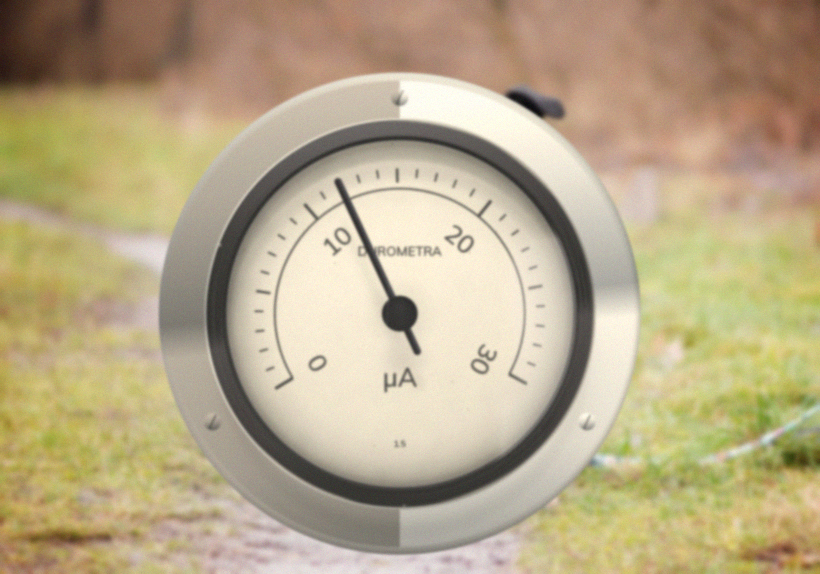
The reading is 12 µA
